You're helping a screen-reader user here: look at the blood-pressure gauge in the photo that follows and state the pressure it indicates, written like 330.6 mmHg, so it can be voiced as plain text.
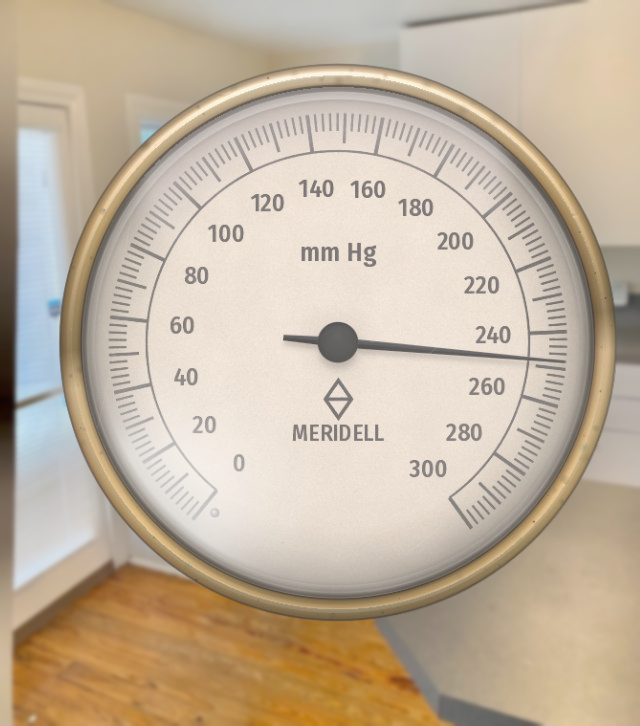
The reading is 248 mmHg
